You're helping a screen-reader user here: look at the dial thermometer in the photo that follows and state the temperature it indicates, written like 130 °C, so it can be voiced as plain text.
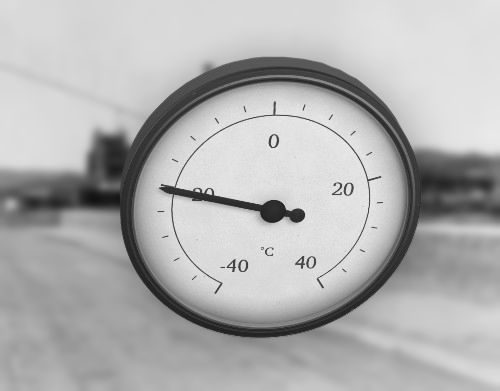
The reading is -20 °C
